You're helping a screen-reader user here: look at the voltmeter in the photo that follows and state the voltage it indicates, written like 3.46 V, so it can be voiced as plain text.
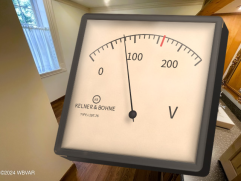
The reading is 80 V
